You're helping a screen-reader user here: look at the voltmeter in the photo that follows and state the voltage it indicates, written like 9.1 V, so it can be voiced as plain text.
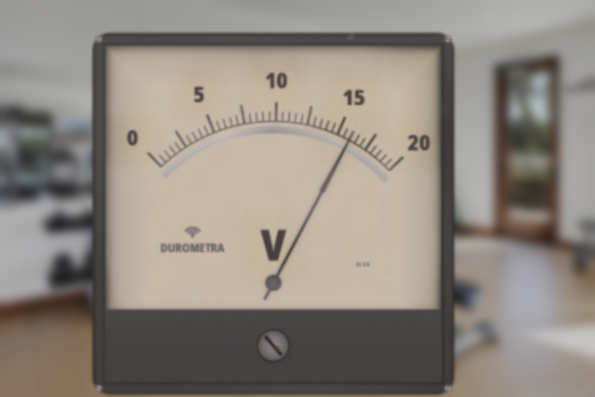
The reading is 16 V
